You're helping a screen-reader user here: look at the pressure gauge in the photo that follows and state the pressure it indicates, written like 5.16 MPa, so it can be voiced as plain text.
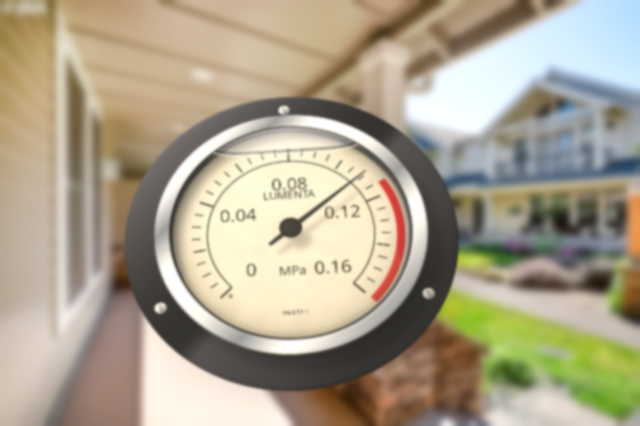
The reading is 0.11 MPa
